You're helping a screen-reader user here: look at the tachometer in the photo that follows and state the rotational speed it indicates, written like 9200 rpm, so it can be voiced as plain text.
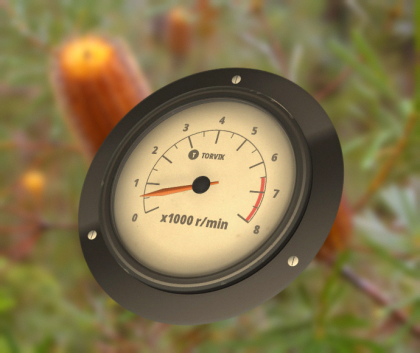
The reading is 500 rpm
